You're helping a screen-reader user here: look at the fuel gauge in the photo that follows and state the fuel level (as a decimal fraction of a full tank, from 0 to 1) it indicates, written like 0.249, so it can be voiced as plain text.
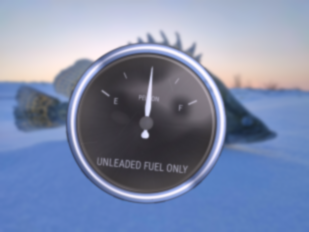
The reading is 0.5
